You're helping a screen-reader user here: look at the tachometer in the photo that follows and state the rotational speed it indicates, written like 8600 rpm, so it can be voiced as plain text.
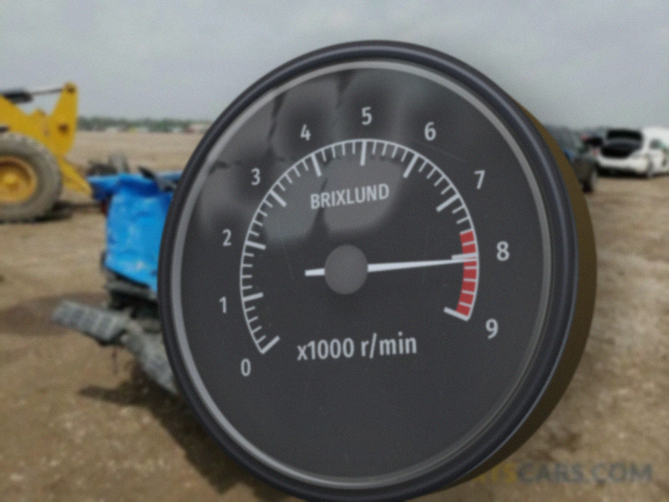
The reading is 8100 rpm
